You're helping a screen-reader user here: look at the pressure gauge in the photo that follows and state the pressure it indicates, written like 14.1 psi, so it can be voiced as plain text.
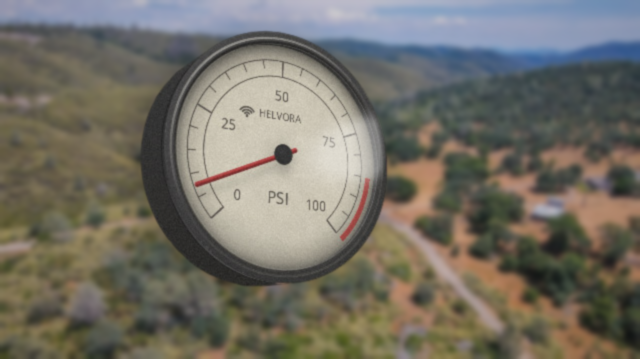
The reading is 7.5 psi
